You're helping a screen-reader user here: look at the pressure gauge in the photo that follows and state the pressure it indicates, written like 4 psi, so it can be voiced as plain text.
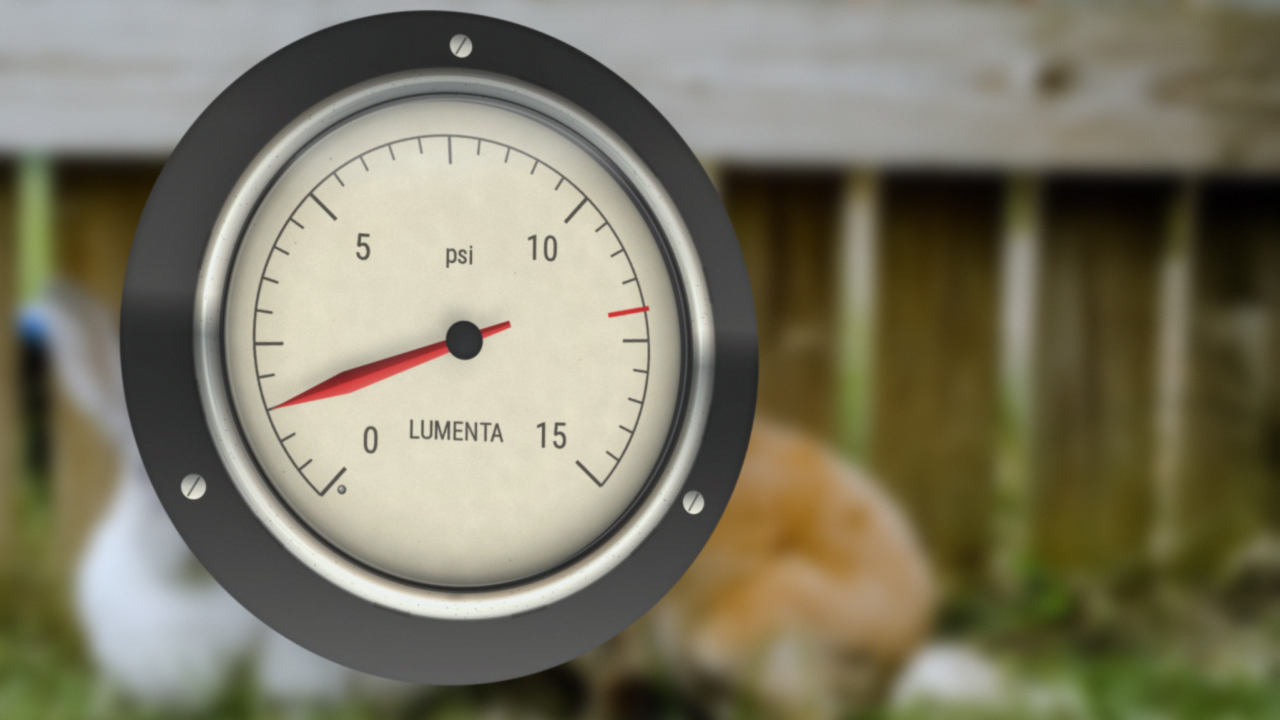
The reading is 1.5 psi
